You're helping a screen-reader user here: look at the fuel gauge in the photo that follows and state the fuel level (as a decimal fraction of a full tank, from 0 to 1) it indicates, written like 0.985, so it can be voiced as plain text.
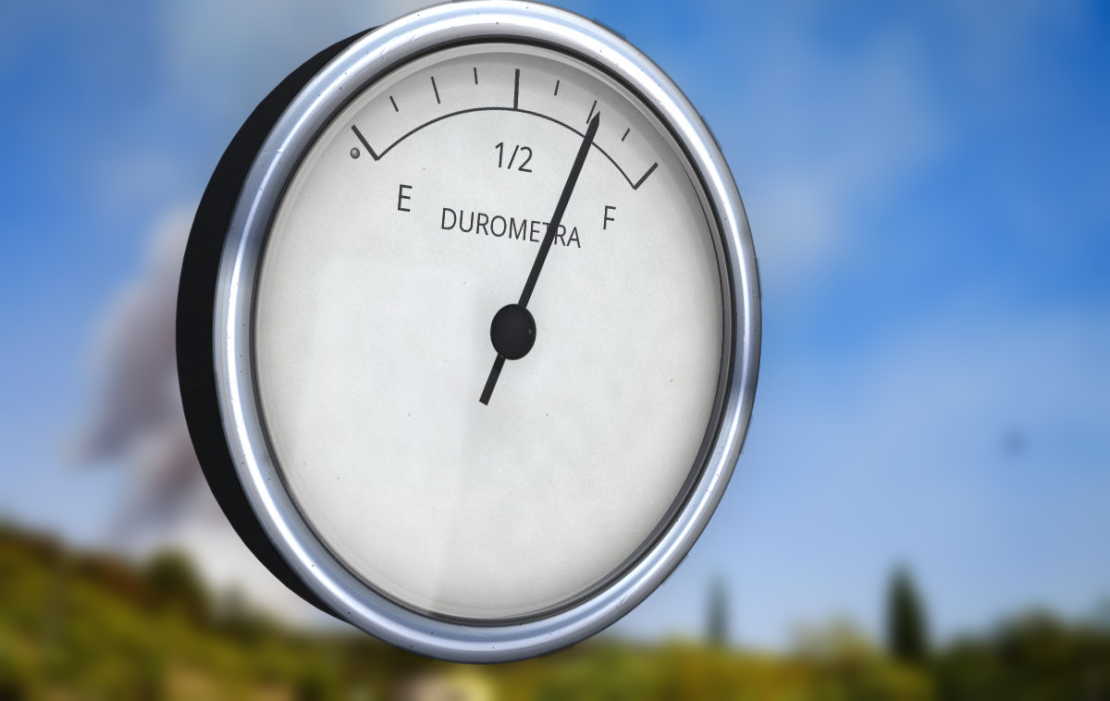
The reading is 0.75
